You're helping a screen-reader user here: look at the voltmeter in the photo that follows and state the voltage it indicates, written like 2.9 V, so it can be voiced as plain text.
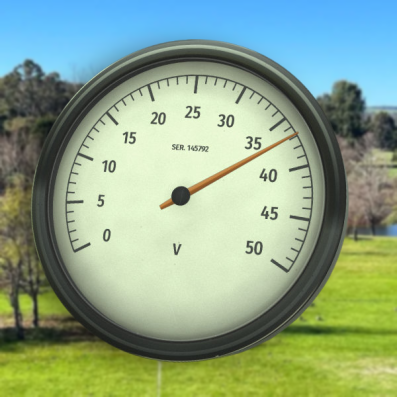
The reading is 37 V
